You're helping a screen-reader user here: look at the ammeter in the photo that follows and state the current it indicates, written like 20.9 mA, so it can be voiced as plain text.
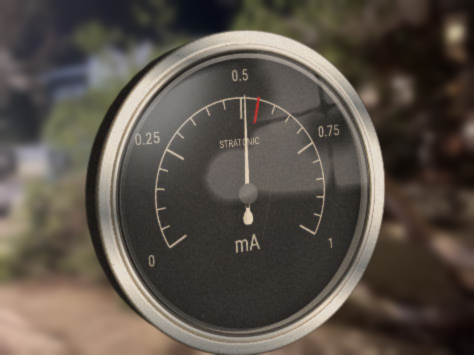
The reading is 0.5 mA
